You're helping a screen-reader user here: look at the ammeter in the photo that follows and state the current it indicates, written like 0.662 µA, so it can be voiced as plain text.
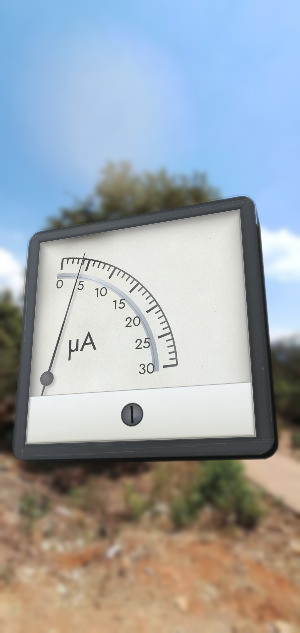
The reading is 4 µA
